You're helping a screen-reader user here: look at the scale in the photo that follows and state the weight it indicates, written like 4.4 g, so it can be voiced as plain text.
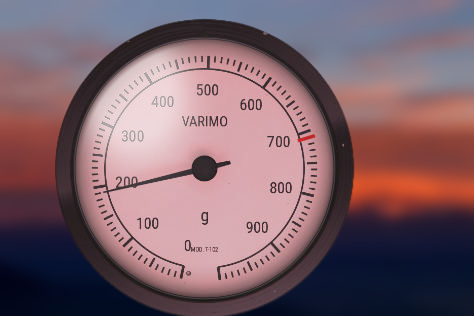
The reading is 190 g
